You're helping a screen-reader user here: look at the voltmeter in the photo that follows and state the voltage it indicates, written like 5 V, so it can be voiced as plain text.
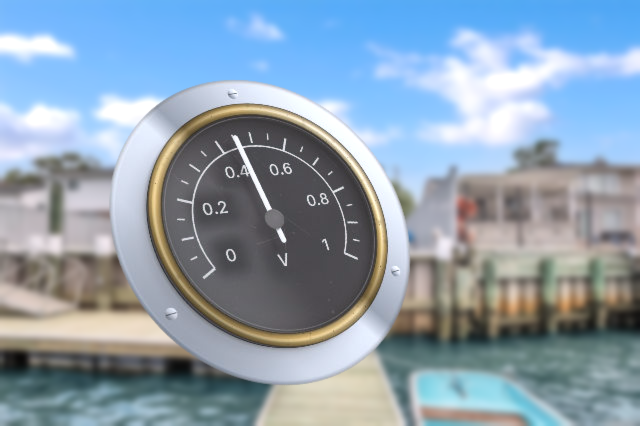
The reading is 0.45 V
